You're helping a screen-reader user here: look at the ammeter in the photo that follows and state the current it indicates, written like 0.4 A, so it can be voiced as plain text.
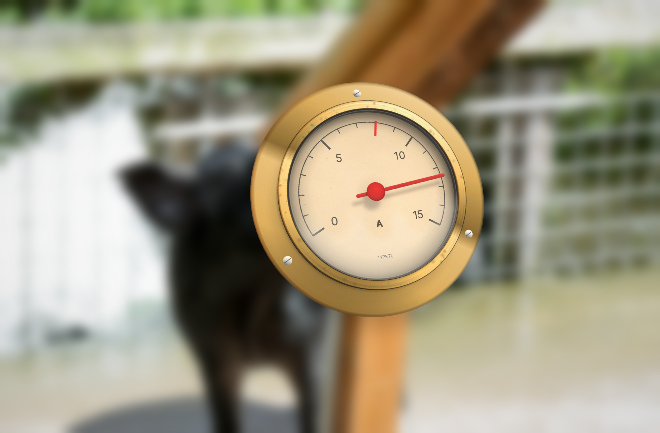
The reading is 12.5 A
